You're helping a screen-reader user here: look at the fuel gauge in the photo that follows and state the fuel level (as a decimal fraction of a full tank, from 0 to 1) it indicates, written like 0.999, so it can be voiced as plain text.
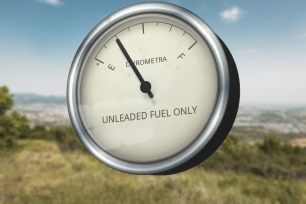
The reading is 0.25
